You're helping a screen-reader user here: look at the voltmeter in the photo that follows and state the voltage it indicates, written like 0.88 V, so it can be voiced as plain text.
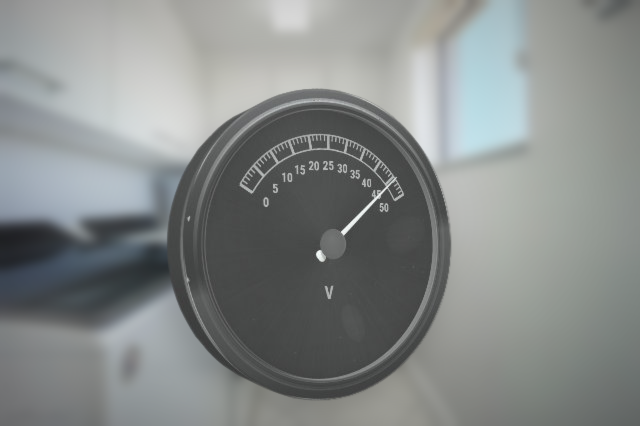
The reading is 45 V
